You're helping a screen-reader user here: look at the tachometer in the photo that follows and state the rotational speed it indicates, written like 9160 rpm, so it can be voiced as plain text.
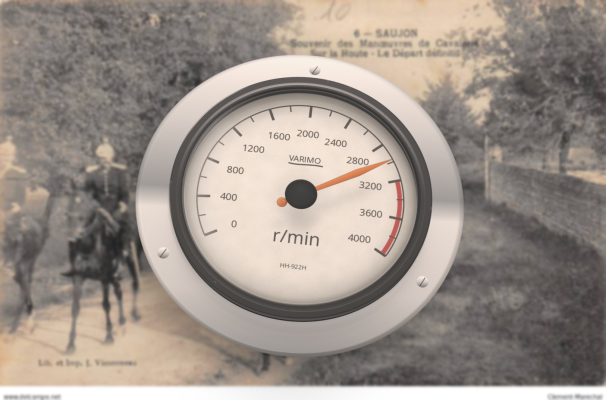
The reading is 3000 rpm
